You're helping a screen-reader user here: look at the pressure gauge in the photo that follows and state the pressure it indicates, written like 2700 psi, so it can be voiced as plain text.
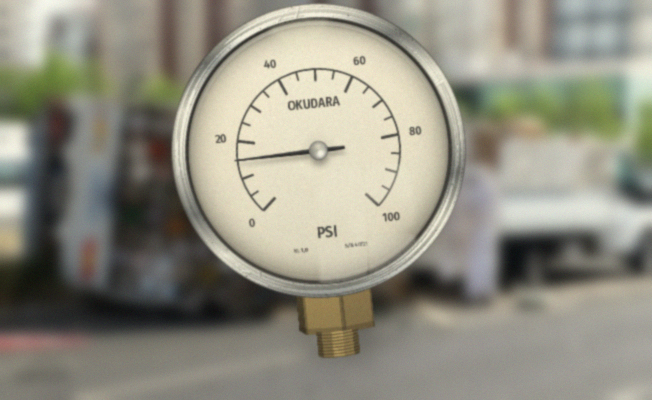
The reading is 15 psi
